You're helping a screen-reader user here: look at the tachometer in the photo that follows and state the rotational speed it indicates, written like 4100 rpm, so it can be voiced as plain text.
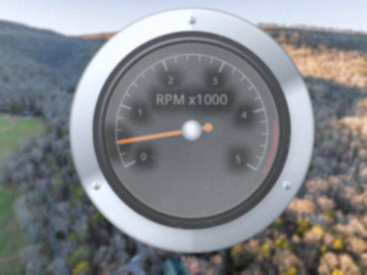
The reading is 400 rpm
